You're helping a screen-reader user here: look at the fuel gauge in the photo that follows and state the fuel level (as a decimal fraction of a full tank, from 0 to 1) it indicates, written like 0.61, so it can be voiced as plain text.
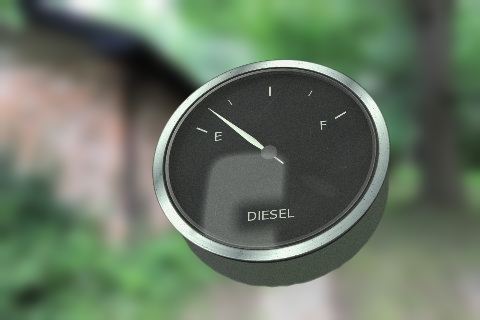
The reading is 0.125
